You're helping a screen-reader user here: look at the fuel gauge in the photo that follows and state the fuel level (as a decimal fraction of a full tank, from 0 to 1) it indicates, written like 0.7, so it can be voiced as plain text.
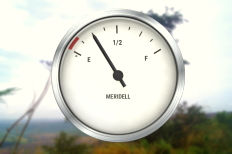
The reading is 0.25
